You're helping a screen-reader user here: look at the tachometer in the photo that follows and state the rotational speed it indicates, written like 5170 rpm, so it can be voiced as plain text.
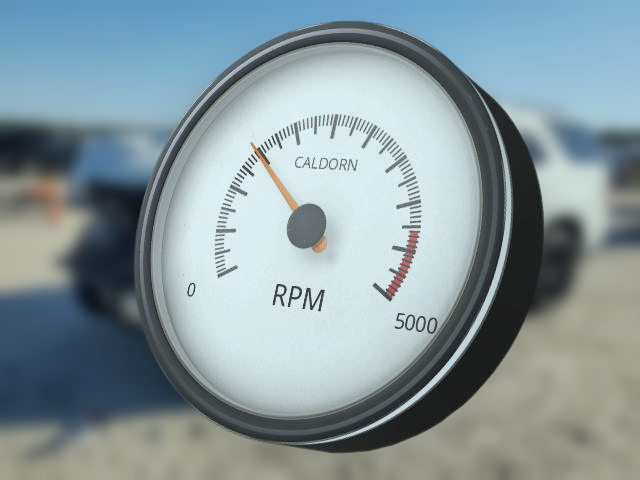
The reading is 1500 rpm
